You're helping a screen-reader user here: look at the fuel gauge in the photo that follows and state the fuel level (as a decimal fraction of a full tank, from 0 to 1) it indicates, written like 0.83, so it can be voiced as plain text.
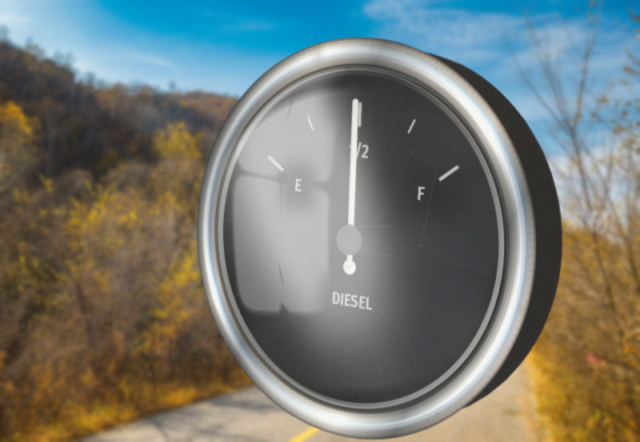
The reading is 0.5
